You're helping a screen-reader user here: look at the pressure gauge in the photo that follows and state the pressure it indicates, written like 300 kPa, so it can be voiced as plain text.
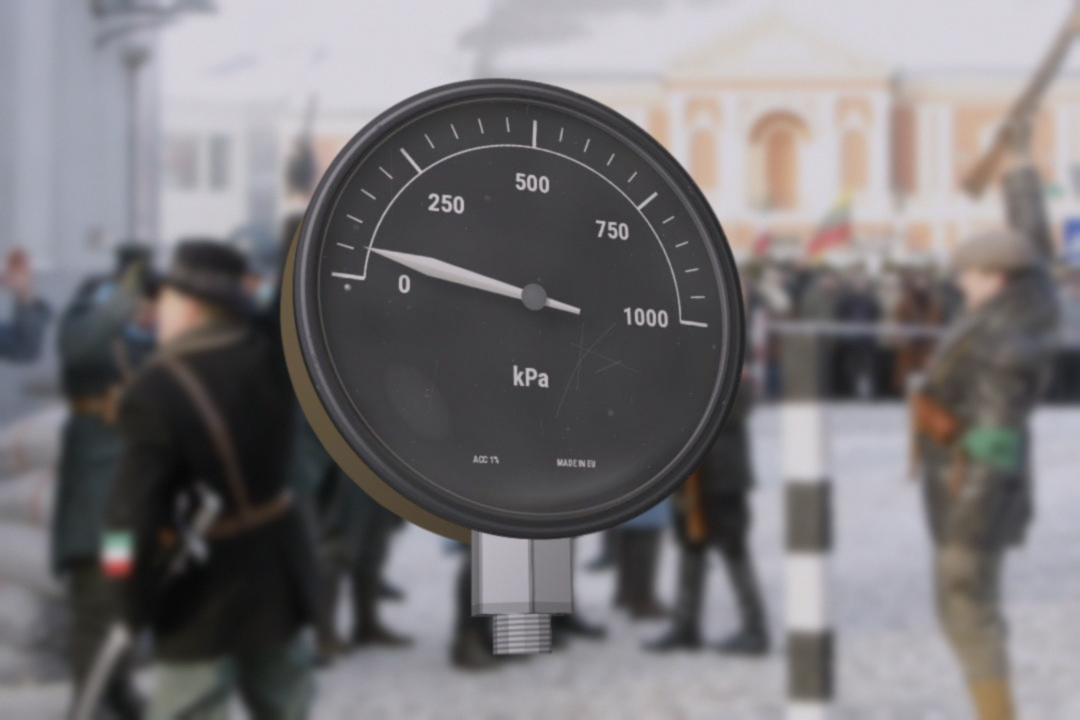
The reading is 50 kPa
